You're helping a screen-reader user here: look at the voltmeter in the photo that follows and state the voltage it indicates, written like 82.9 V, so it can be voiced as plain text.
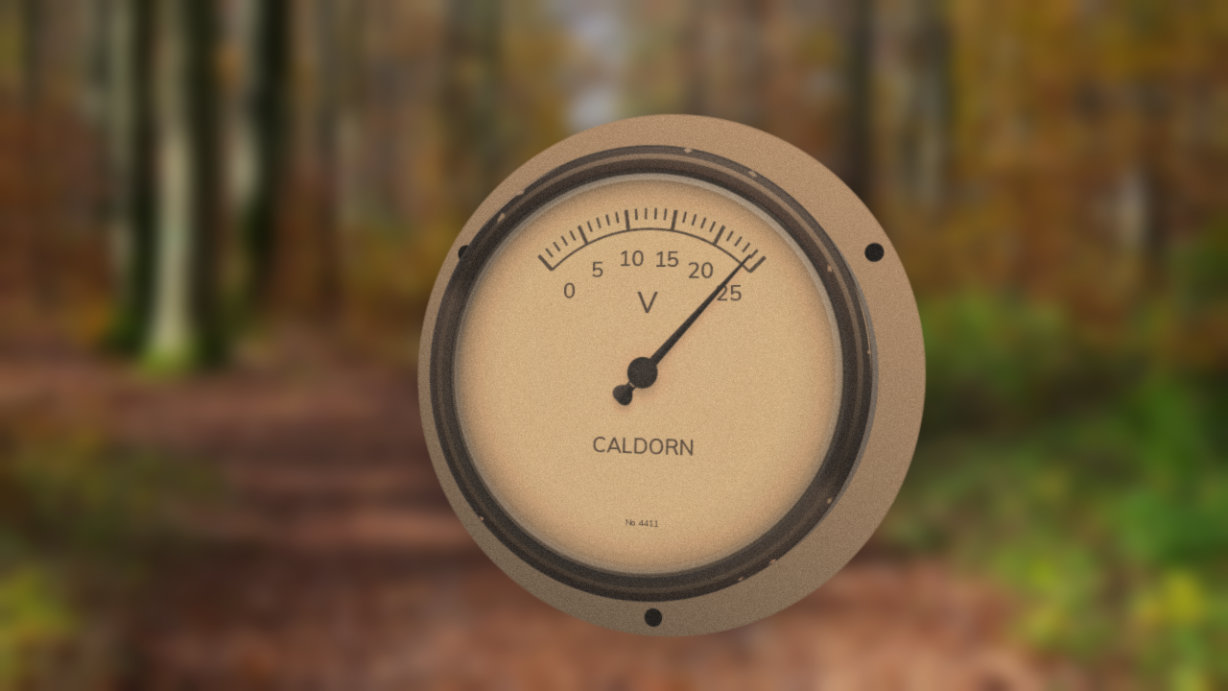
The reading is 24 V
